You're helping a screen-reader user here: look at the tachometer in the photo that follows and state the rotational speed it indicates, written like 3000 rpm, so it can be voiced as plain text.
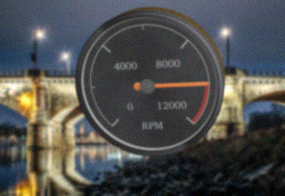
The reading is 10000 rpm
